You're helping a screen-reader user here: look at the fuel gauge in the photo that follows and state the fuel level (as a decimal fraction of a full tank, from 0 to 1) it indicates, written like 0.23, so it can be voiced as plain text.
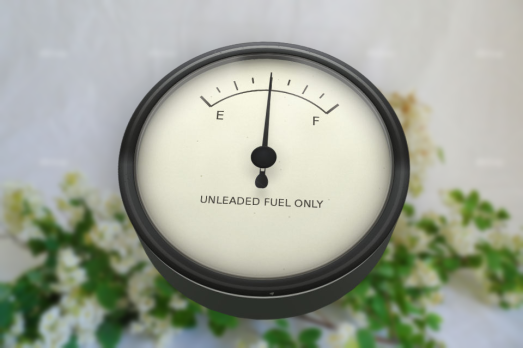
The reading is 0.5
